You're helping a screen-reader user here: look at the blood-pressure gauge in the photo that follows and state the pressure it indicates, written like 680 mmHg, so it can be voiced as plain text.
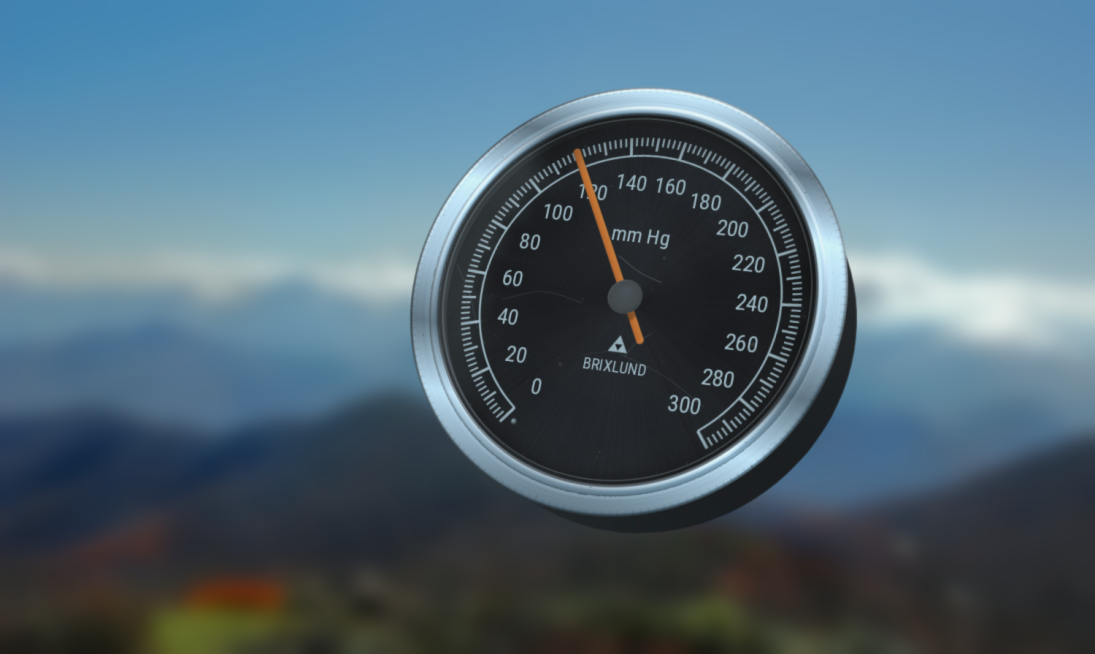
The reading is 120 mmHg
